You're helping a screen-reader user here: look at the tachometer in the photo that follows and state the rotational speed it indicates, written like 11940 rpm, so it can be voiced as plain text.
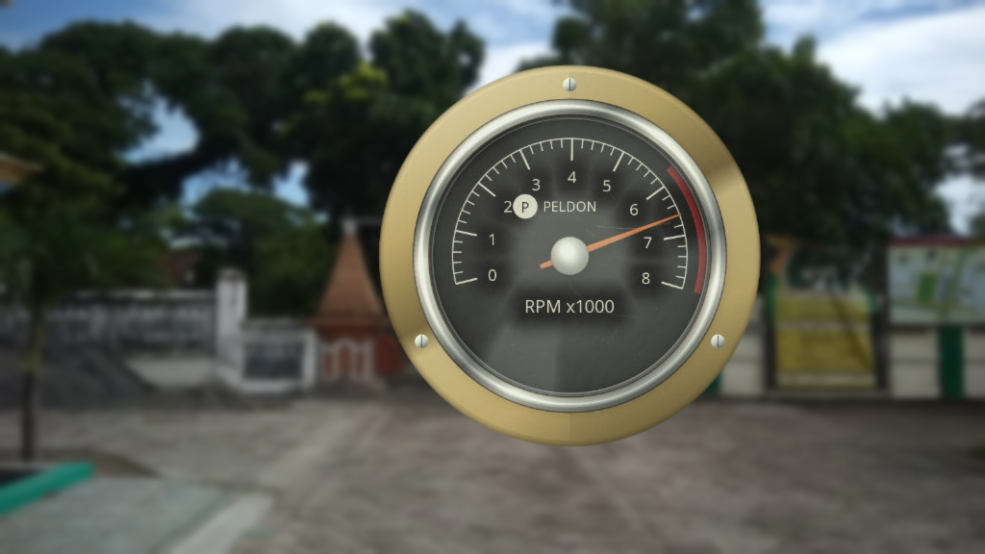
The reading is 6600 rpm
